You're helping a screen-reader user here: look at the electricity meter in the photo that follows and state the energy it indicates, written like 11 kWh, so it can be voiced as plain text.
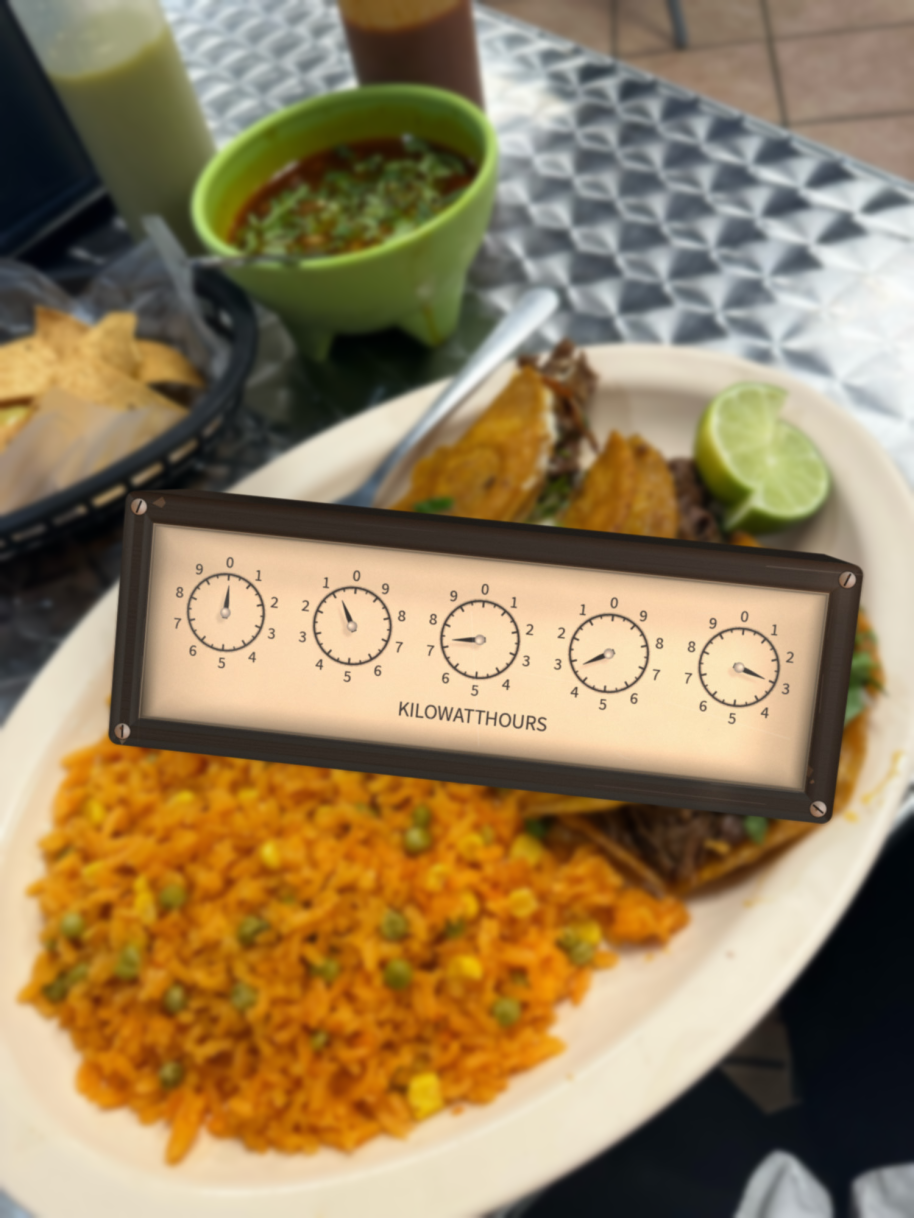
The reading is 733 kWh
